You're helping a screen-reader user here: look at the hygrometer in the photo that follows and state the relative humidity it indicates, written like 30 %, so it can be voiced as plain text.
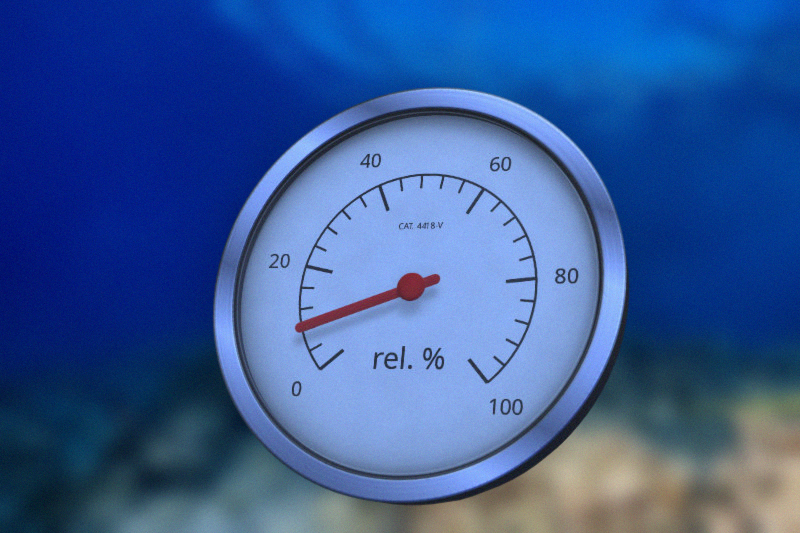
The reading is 8 %
